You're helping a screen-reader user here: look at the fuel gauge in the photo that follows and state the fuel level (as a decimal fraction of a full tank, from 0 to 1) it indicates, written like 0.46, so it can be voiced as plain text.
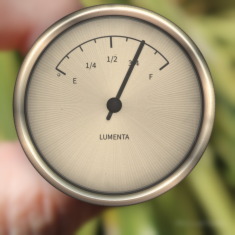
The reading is 0.75
